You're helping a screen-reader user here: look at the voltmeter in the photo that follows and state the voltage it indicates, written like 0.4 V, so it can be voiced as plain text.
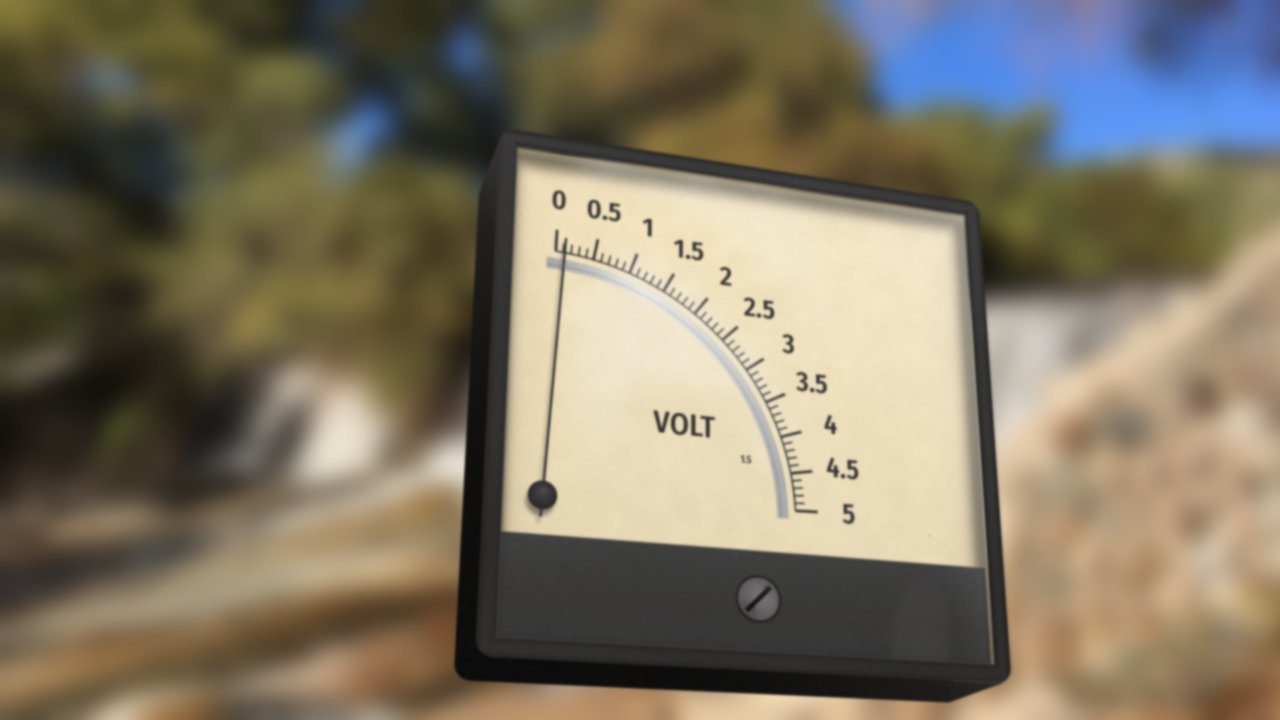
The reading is 0.1 V
